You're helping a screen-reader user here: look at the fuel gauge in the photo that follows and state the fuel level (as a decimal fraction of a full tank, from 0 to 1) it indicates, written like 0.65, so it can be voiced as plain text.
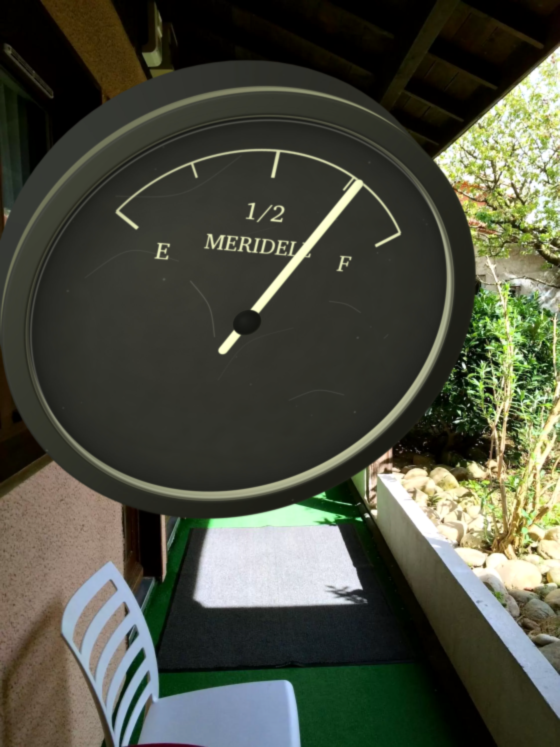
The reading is 0.75
